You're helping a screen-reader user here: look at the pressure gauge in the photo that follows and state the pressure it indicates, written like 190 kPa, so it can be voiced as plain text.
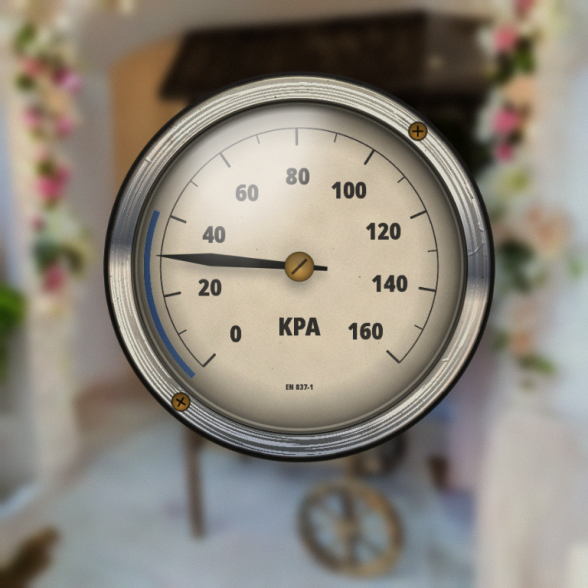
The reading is 30 kPa
